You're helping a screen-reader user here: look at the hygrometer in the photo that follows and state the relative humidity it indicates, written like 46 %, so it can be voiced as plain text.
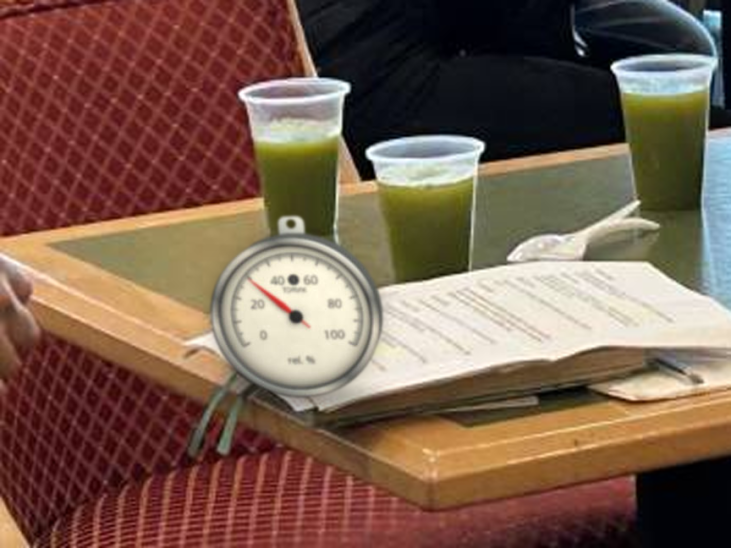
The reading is 30 %
